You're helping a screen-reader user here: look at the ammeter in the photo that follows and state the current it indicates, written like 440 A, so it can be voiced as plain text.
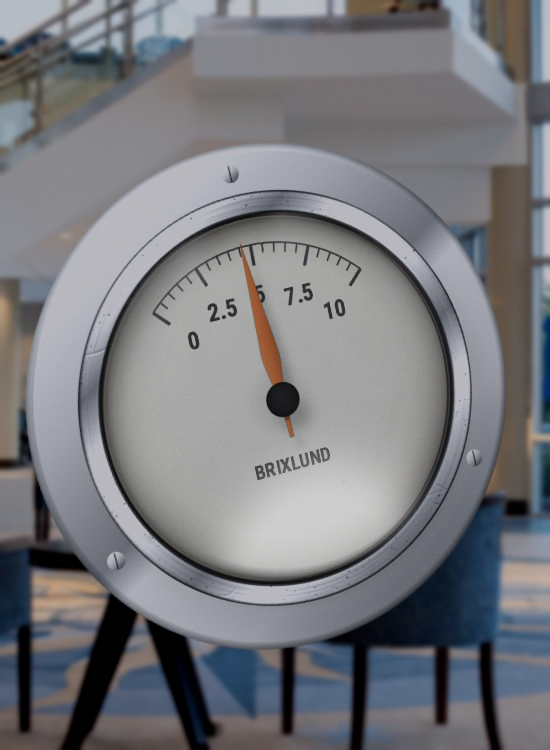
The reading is 4.5 A
